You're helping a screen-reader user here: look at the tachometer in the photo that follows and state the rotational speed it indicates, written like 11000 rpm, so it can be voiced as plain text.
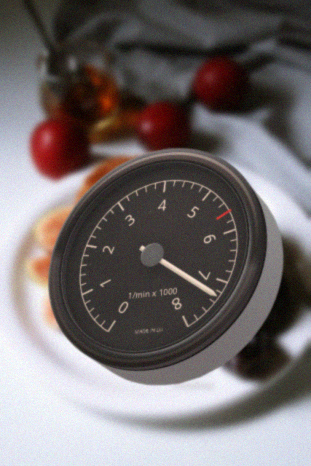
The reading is 7300 rpm
